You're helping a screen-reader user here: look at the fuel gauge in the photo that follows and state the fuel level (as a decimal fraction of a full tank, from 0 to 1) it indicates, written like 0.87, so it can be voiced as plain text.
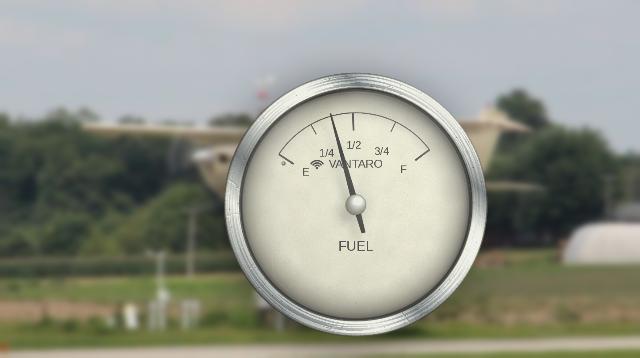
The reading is 0.375
